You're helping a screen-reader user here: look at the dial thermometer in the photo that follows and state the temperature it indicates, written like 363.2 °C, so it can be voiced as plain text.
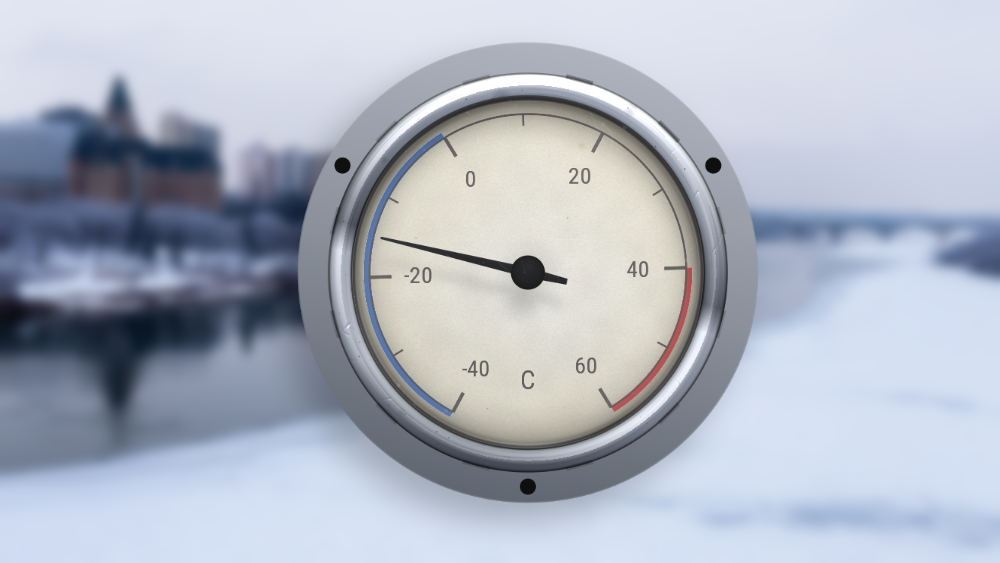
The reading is -15 °C
